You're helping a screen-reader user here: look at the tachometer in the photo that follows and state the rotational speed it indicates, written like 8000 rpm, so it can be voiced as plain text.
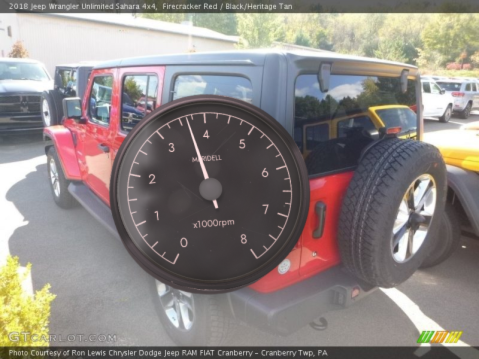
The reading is 3625 rpm
